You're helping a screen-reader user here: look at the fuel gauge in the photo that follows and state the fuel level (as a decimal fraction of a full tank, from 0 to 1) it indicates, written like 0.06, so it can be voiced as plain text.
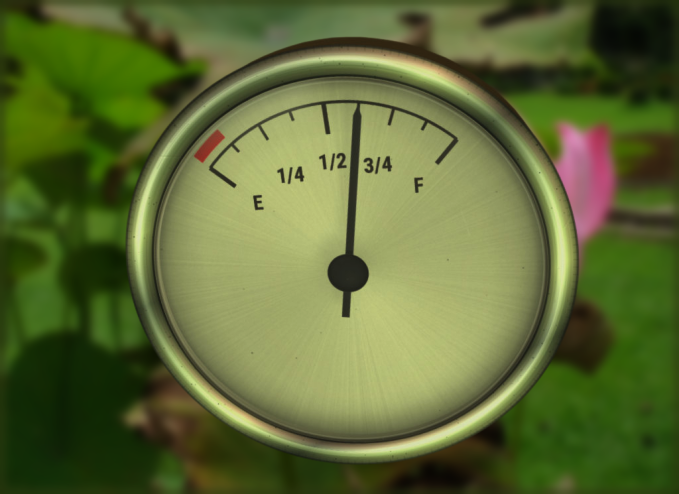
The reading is 0.625
